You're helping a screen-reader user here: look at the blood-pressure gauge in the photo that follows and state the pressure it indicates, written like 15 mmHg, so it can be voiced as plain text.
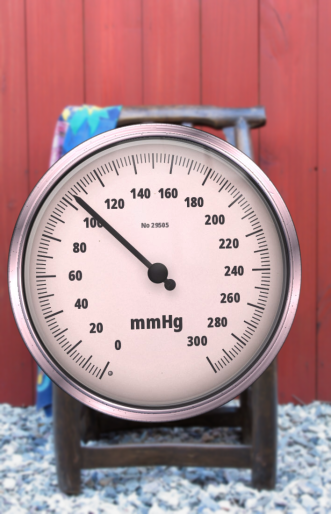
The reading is 104 mmHg
